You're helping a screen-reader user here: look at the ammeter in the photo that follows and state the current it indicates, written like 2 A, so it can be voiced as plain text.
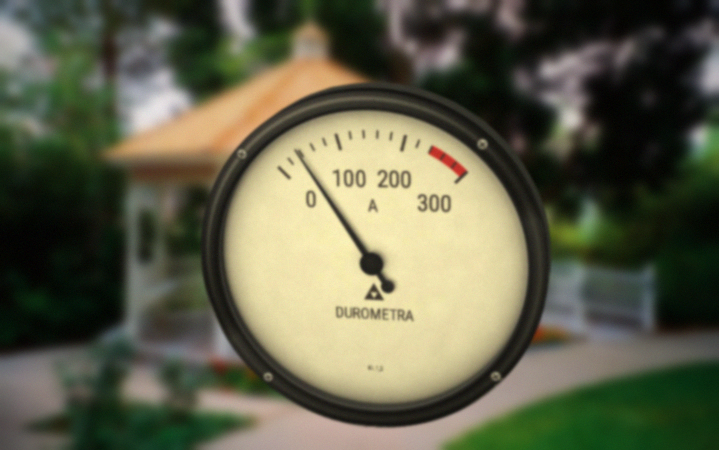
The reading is 40 A
